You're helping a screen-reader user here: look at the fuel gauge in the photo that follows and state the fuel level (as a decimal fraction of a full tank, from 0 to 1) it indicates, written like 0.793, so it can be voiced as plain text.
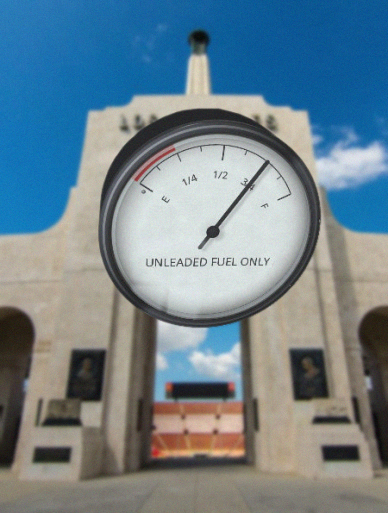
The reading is 0.75
